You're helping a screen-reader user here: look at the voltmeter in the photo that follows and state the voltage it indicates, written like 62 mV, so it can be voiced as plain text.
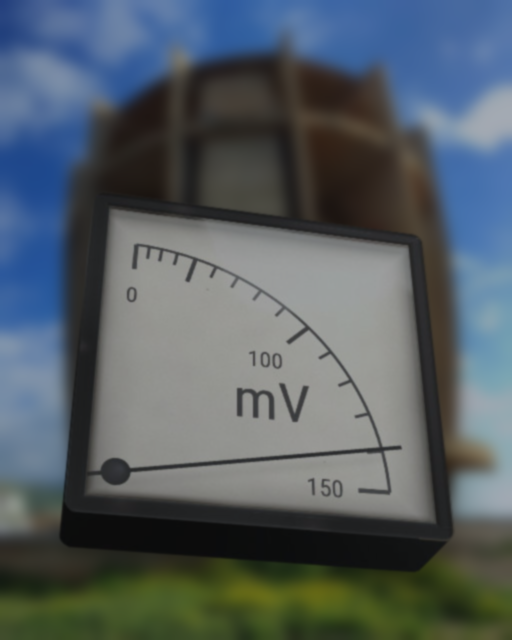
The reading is 140 mV
